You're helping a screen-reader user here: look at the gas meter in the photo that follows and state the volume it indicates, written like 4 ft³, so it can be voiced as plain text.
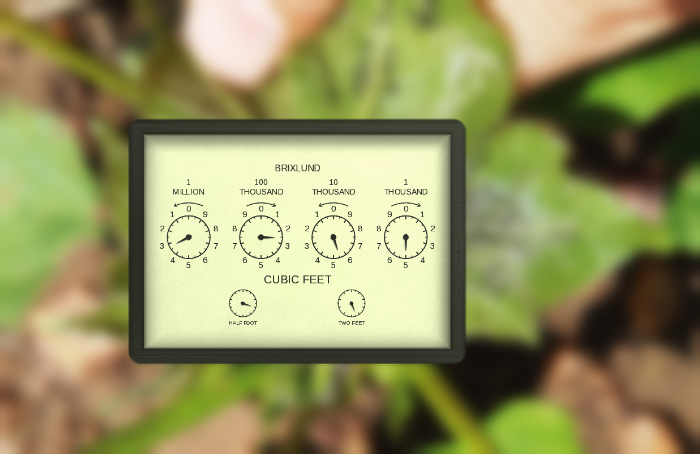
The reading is 325500 ft³
